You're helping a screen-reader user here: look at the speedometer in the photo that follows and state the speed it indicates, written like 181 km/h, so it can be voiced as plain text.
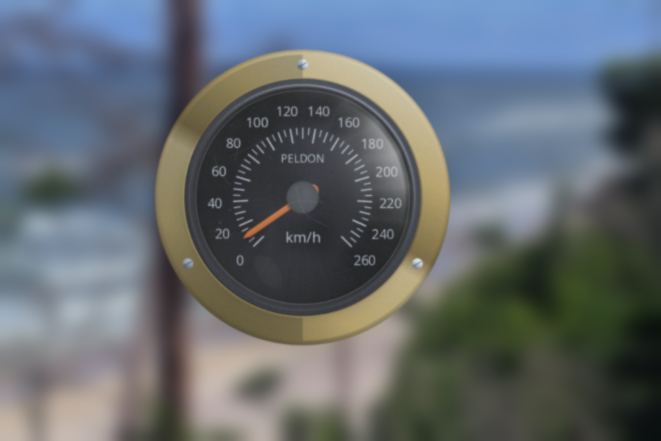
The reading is 10 km/h
